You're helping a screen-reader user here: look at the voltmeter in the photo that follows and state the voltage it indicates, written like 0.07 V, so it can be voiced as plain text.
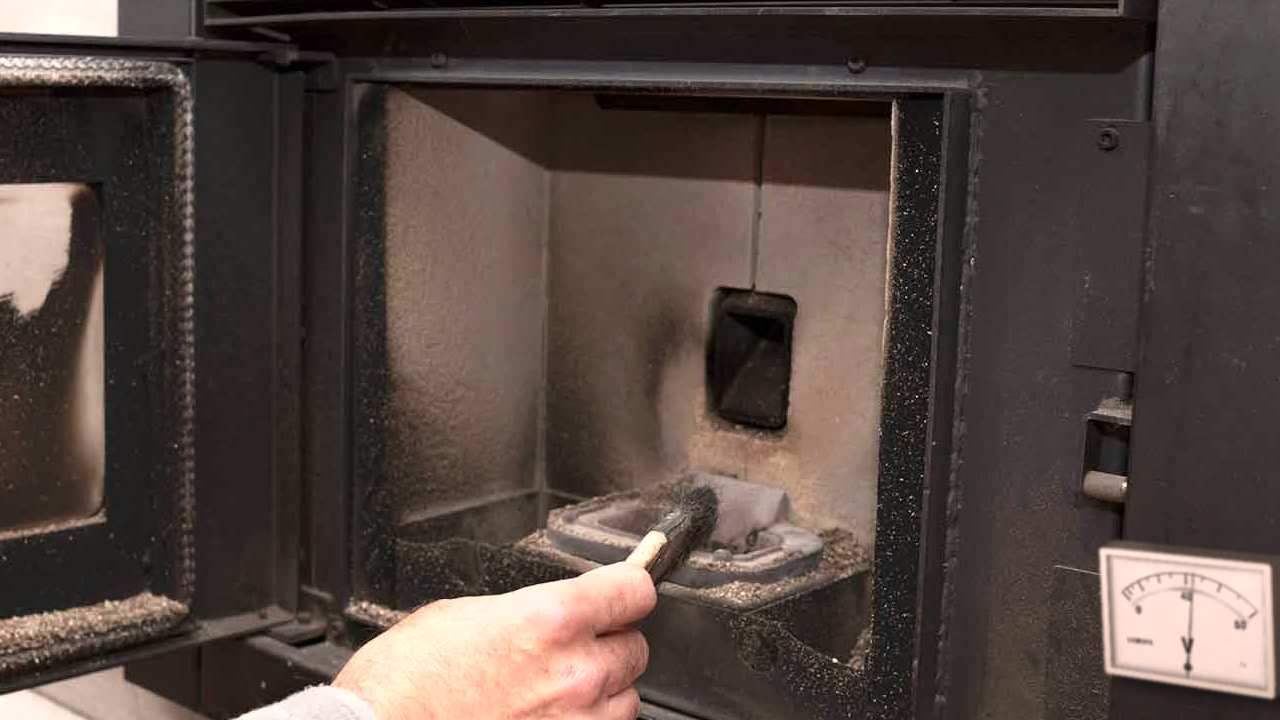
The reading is 42.5 V
